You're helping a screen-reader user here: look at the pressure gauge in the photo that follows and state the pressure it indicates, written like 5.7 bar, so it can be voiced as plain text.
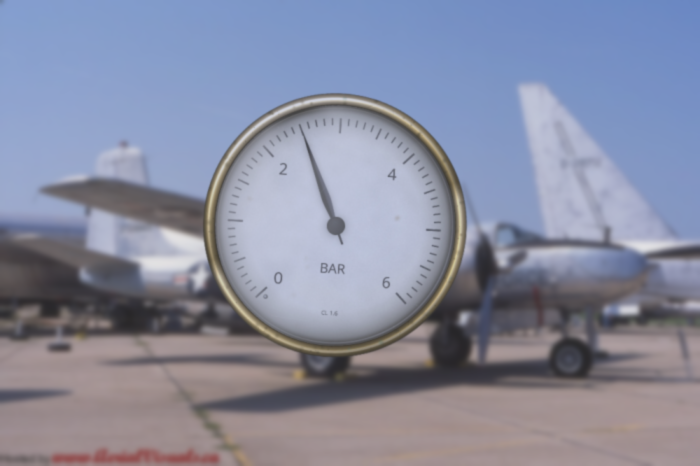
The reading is 2.5 bar
